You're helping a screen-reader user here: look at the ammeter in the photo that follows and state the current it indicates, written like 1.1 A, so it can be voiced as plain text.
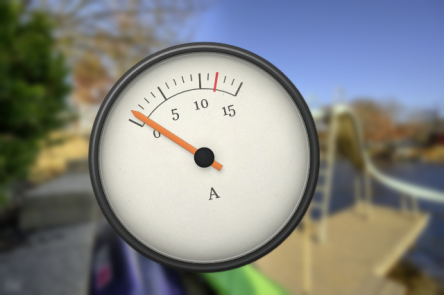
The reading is 1 A
